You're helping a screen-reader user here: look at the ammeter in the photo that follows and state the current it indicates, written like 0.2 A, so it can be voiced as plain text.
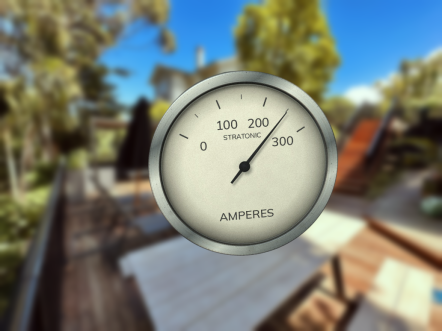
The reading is 250 A
